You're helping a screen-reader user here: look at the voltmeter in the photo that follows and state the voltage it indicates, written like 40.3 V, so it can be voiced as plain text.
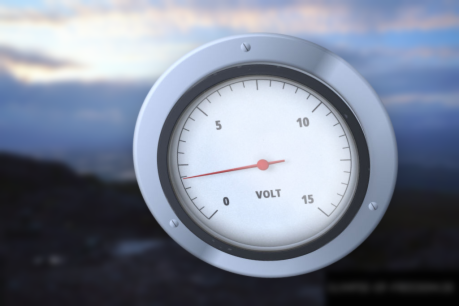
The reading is 2 V
